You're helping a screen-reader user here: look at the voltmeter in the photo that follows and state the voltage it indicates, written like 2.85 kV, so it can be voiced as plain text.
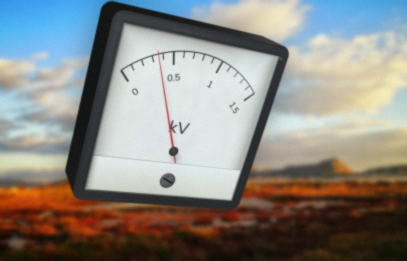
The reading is 0.35 kV
